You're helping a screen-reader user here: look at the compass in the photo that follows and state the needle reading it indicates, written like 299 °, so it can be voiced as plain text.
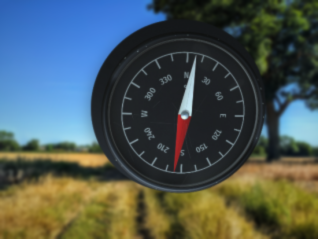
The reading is 187.5 °
